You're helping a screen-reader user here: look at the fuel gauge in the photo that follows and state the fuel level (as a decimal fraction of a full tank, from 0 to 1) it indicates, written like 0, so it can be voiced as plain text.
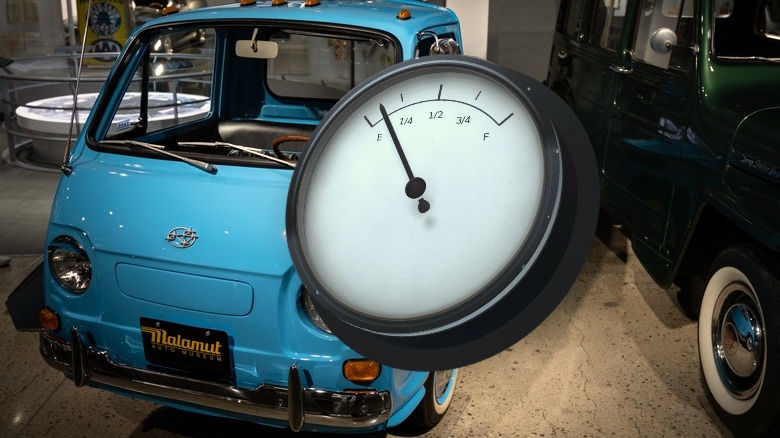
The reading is 0.125
